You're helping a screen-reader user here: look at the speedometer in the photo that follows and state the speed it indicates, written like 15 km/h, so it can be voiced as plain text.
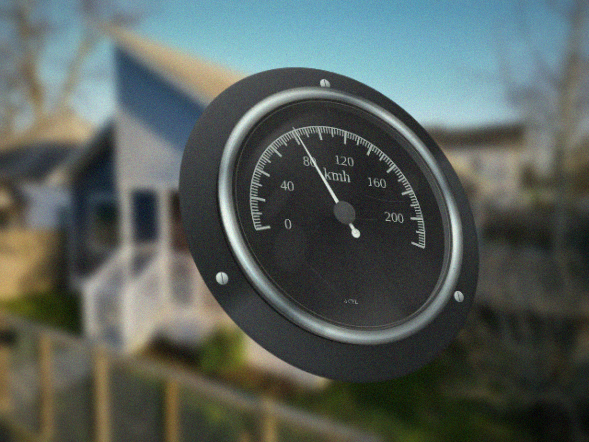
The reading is 80 km/h
